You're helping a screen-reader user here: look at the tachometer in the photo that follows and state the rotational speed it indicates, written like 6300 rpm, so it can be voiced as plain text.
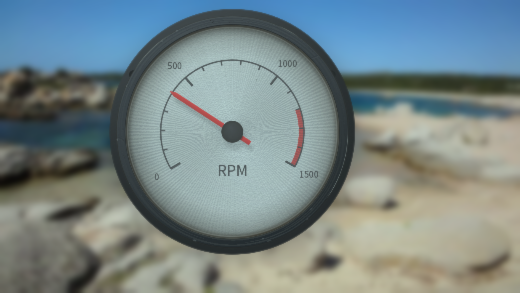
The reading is 400 rpm
